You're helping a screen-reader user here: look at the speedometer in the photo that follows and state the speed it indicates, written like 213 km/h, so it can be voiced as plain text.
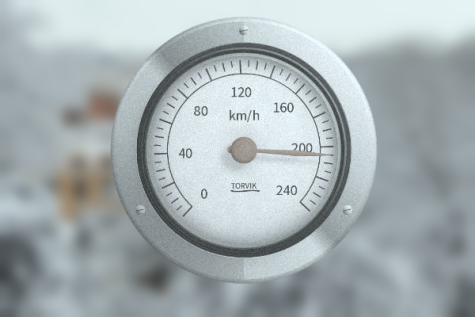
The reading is 205 km/h
